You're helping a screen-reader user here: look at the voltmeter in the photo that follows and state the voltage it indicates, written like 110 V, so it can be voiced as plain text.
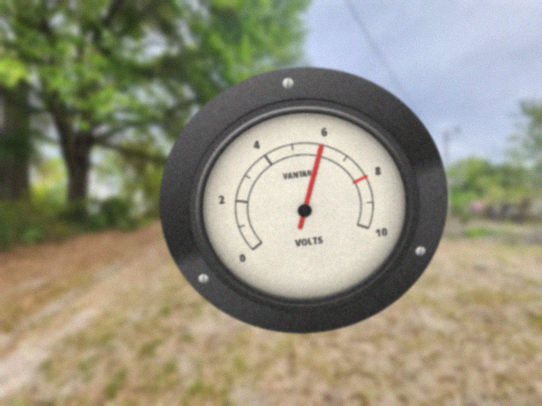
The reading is 6 V
